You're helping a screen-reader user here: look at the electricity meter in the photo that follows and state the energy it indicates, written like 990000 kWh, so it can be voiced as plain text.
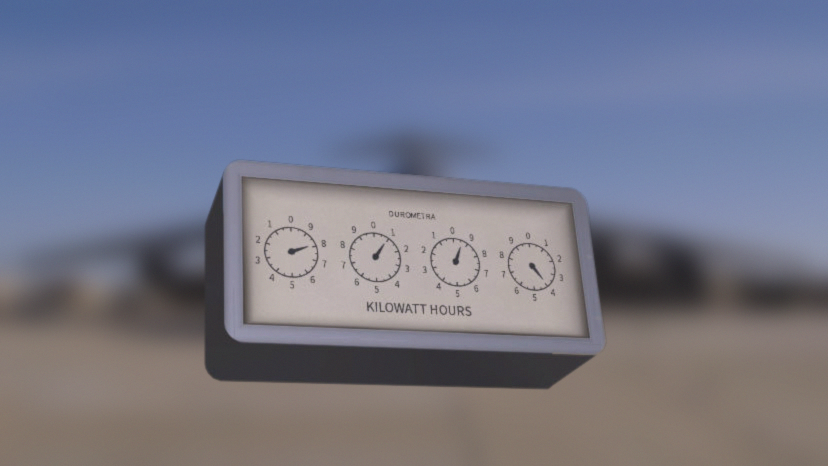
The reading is 8094 kWh
